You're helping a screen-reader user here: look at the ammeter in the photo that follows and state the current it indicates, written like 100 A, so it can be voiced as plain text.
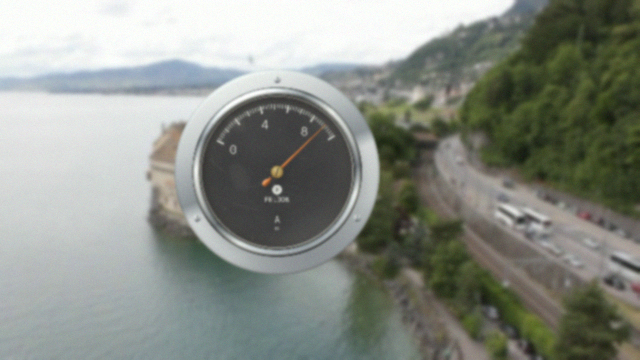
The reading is 9 A
